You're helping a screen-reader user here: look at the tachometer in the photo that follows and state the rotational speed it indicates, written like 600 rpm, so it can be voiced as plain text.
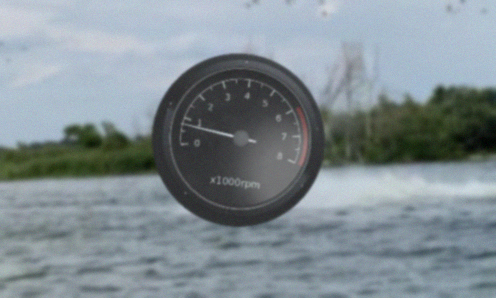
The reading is 750 rpm
